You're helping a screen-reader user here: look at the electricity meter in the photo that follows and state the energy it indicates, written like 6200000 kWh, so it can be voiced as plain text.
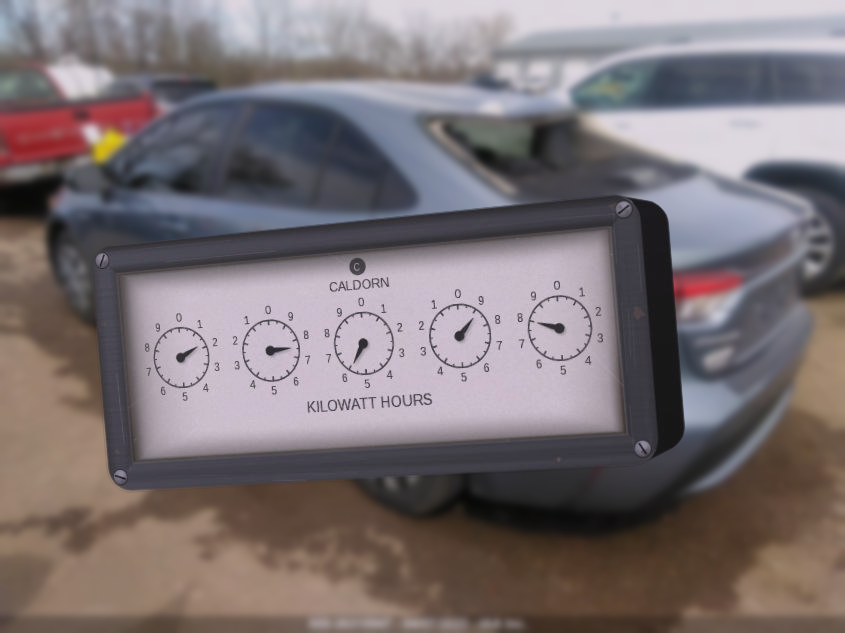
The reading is 17588 kWh
